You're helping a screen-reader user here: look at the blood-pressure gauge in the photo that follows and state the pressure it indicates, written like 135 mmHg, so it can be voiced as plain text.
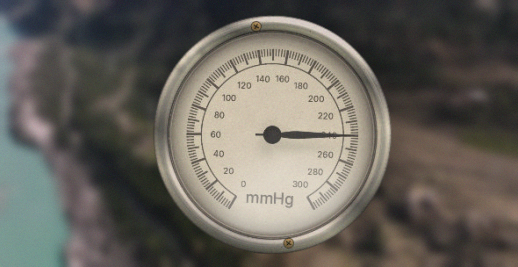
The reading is 240 mmHg
